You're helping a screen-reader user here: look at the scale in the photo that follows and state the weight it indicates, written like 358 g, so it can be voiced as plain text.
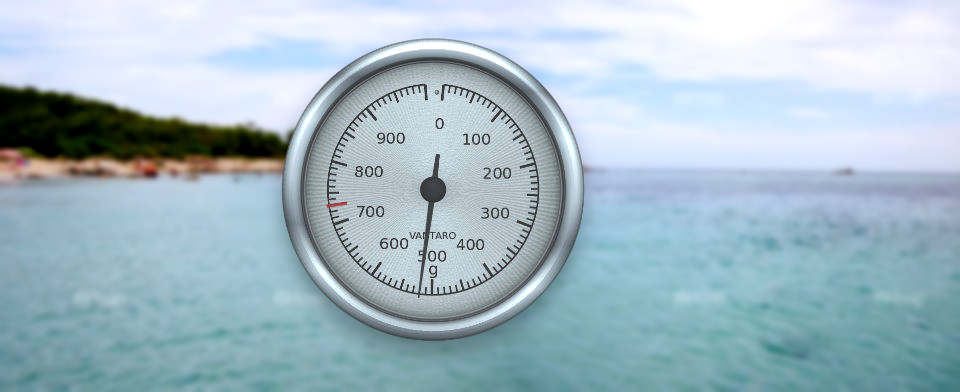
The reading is 520 g
